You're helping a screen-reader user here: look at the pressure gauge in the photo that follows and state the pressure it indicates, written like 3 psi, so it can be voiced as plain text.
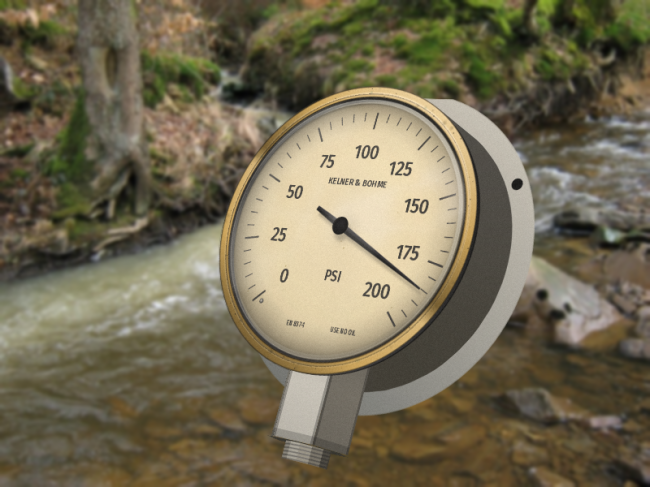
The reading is 185 psi
